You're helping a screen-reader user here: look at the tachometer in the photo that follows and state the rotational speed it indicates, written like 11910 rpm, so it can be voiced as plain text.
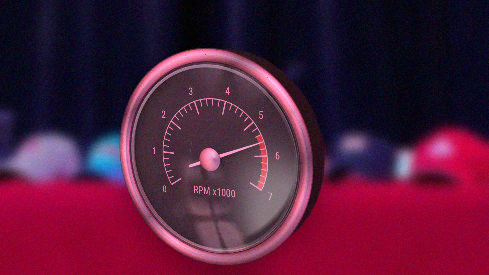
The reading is 5600 rpm
